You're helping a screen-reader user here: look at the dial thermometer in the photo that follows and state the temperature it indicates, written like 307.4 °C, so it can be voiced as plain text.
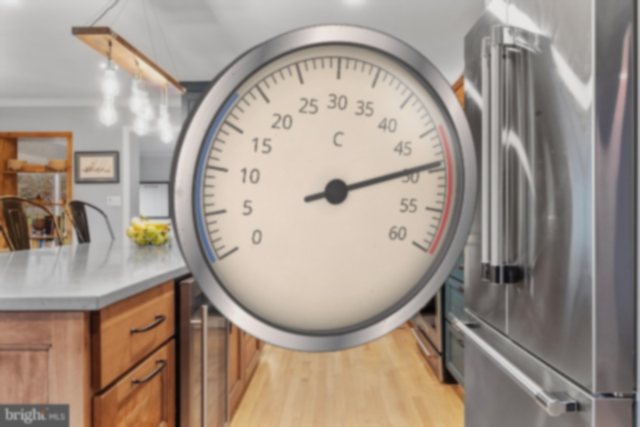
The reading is 49 °C
